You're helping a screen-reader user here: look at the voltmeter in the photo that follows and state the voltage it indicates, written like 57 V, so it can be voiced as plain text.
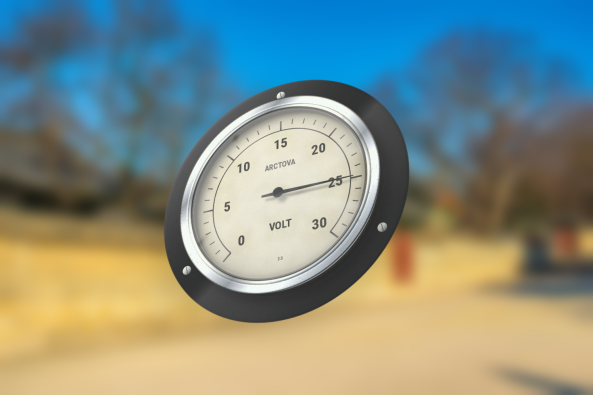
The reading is 25 V
